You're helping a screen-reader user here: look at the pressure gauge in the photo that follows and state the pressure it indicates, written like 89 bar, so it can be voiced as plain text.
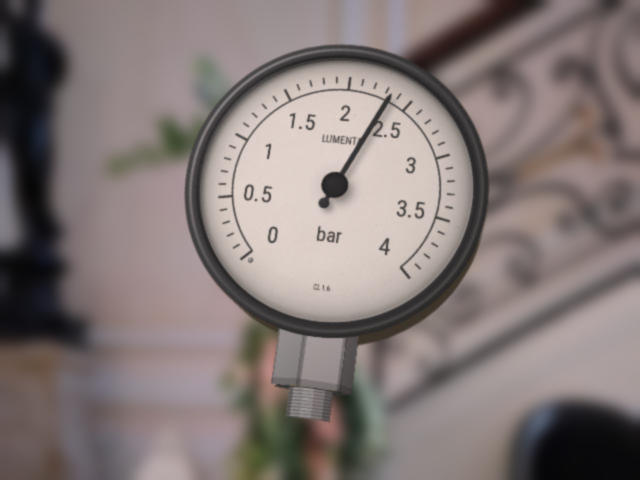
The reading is 2.35 bar
